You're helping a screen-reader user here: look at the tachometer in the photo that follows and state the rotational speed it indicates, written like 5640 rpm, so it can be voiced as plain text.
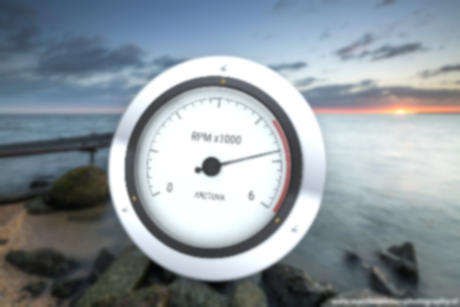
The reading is 4800 rpm
